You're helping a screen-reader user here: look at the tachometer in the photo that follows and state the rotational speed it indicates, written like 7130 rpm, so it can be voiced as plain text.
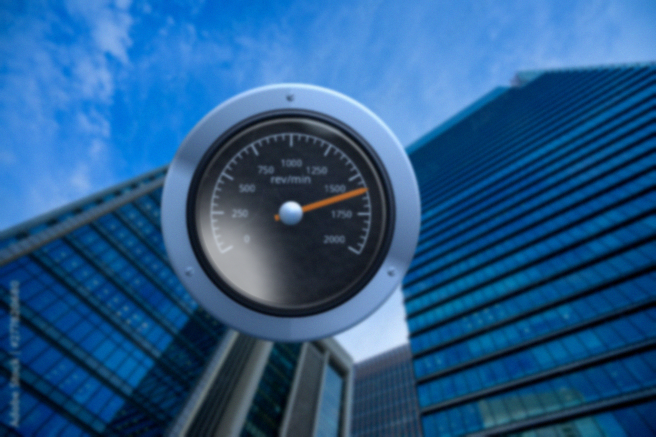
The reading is 1600 rpm
